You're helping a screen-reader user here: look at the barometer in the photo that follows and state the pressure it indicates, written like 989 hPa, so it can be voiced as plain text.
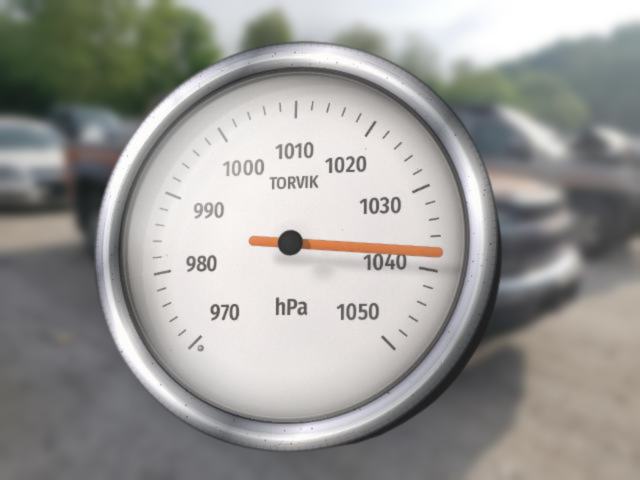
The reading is 1038 hPa
